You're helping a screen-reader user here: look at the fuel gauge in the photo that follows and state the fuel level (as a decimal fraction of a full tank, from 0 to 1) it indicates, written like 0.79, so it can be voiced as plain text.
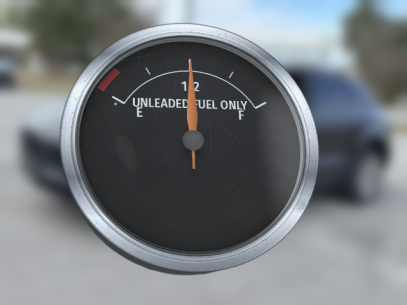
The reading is 0.5
